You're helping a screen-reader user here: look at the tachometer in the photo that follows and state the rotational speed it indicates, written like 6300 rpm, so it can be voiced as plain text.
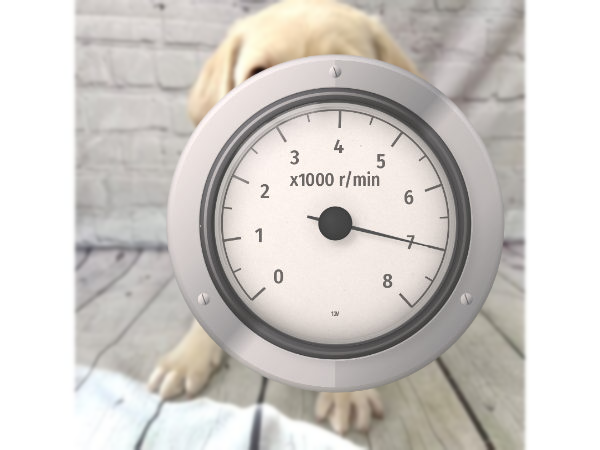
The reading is 7000 rpm
